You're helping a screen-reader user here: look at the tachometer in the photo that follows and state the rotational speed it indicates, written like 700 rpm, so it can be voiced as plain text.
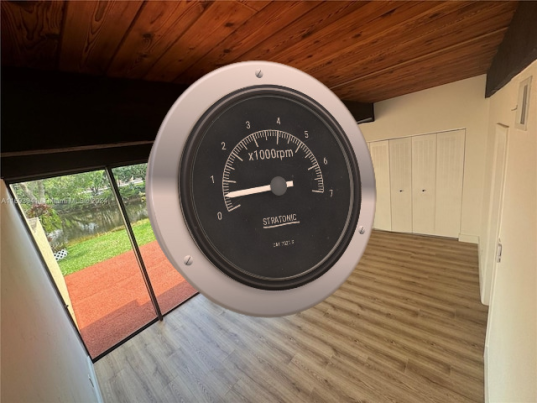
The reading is 500 rpm
